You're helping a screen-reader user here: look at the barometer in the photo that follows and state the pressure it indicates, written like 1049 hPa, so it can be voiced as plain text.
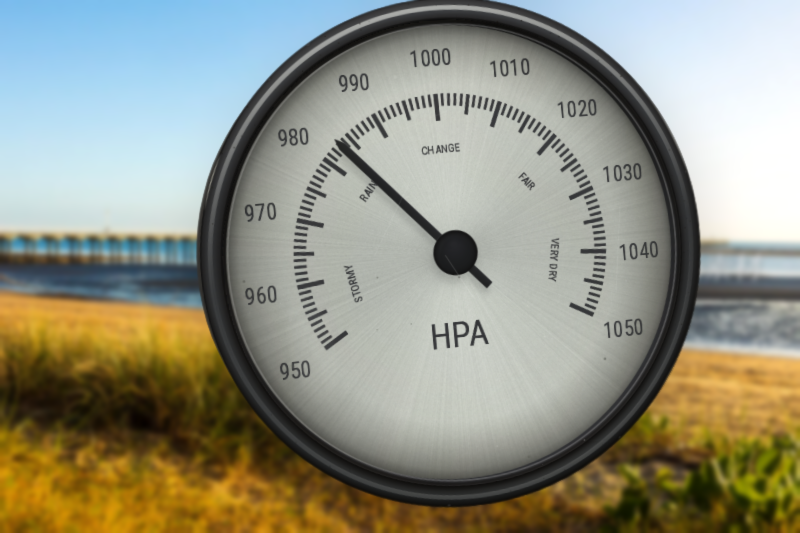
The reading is 983 hPa
